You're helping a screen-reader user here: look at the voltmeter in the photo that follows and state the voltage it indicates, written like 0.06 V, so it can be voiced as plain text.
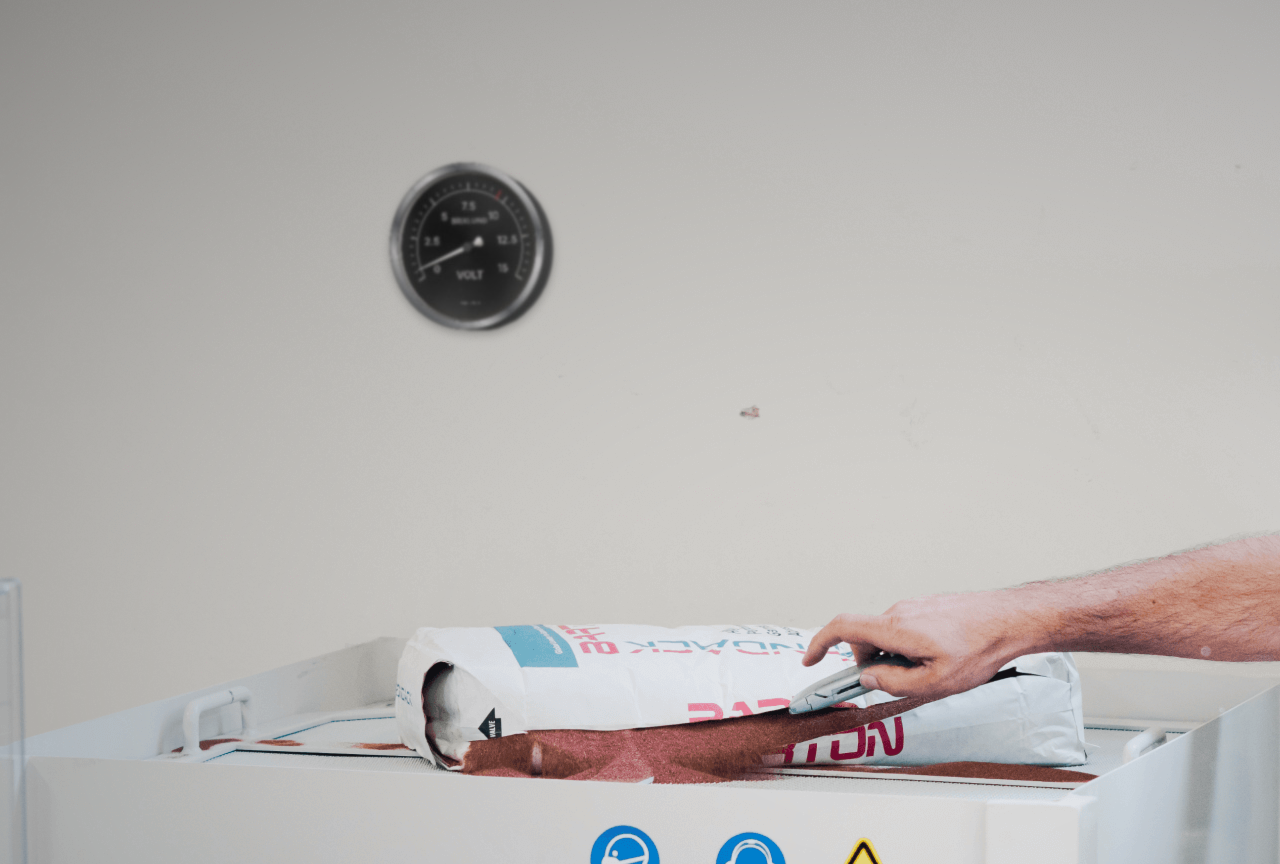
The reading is 0.5 V
